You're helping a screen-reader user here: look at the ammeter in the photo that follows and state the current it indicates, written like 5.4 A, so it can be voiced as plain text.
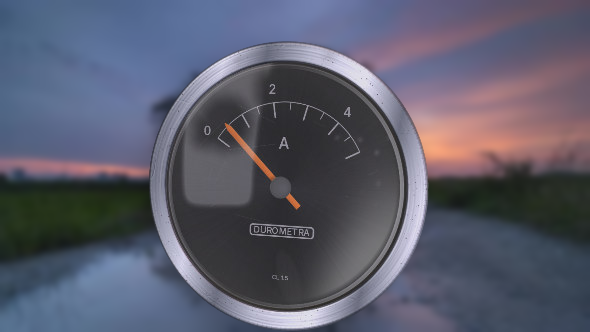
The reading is 0.5 A
